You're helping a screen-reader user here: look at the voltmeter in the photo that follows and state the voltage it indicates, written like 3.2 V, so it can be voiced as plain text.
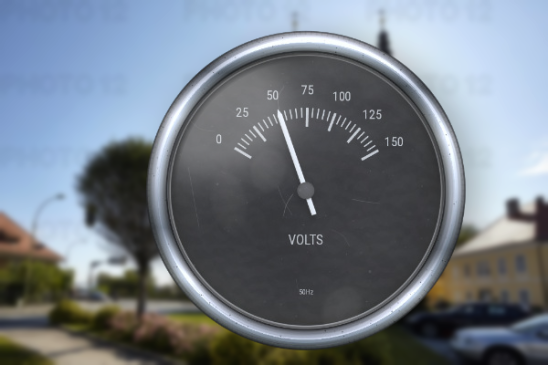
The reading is 50 V
